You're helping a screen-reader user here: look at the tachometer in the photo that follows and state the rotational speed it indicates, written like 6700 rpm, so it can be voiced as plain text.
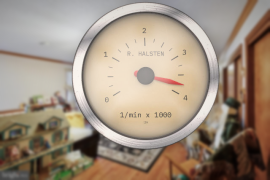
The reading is 3750 rpm
